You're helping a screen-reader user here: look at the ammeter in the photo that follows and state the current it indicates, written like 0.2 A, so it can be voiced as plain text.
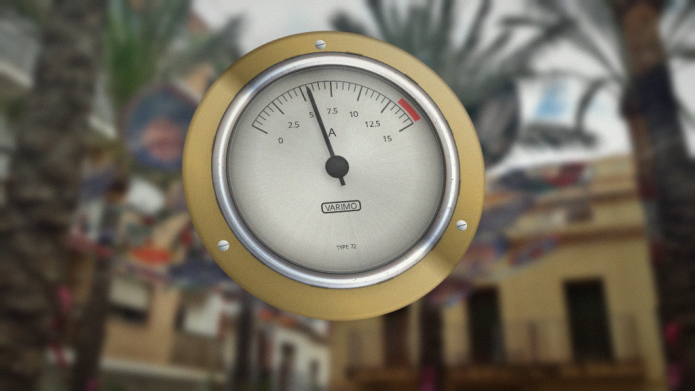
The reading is 5.5 A
